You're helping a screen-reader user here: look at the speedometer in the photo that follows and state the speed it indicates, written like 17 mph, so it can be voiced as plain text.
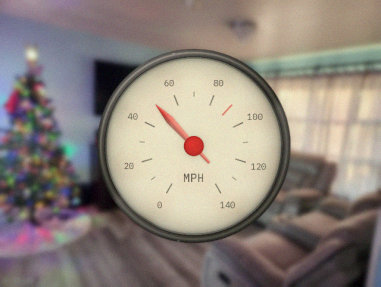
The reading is 50 mph
